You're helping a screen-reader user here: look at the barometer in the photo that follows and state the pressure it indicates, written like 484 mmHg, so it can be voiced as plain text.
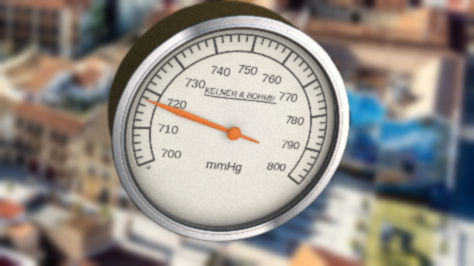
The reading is 718 mmHg
